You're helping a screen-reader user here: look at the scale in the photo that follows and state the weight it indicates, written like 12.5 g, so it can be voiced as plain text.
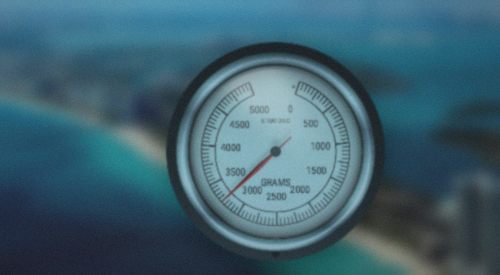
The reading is 3250 g
